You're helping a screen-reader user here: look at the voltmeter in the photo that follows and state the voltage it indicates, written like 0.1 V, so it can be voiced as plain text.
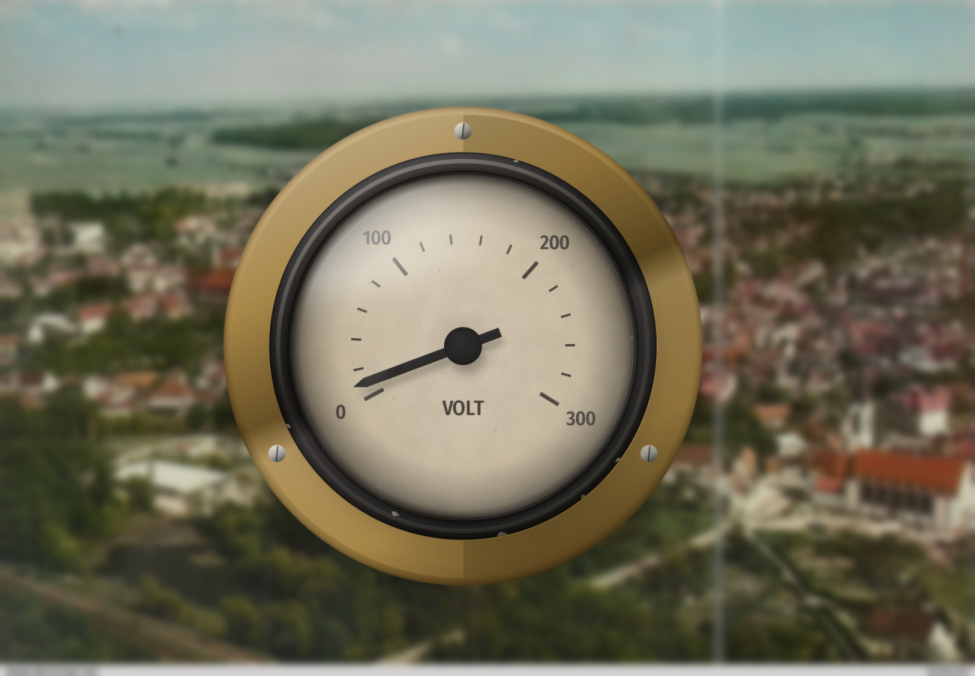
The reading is 10 V
